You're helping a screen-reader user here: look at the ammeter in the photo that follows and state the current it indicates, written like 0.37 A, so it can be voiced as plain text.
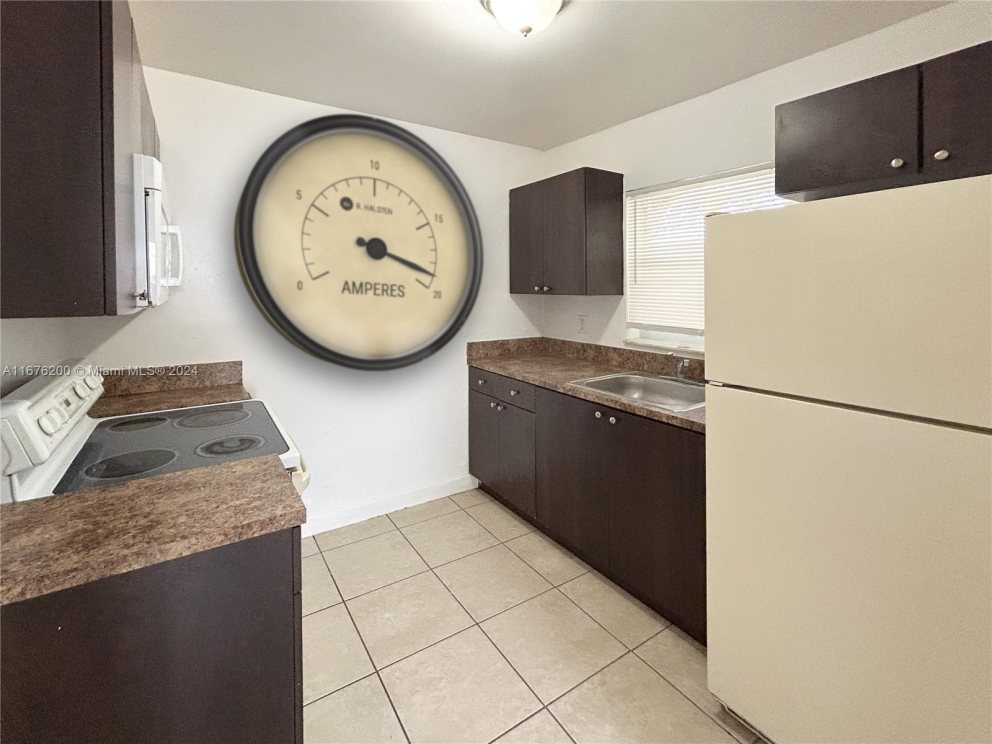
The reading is 19 A
